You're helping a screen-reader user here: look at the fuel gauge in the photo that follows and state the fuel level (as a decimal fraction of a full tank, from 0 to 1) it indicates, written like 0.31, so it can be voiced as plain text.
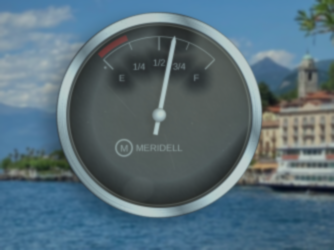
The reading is 0.625
